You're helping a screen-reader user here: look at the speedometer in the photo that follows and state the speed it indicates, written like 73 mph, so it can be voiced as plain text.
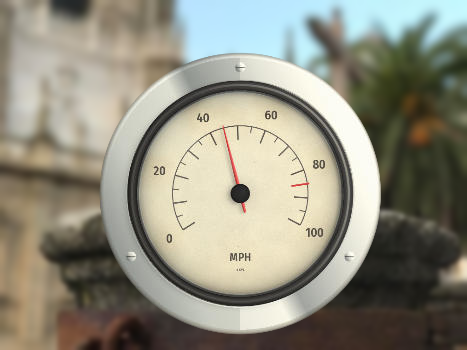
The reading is 45 mph
